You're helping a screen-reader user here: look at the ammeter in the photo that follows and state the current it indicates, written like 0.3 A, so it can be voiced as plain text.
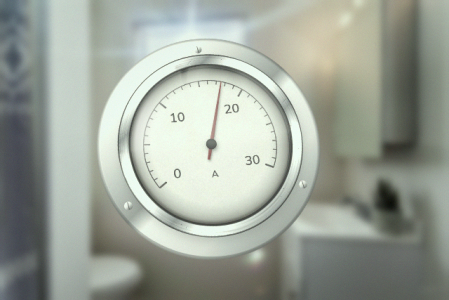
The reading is 17.5 A
